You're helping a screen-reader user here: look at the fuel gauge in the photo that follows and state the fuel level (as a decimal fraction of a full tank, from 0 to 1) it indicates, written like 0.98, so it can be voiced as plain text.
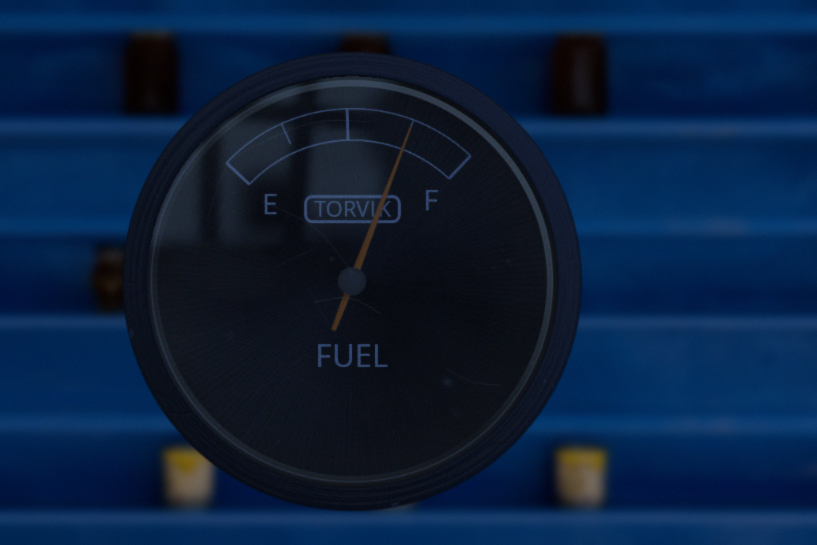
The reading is 0.75
